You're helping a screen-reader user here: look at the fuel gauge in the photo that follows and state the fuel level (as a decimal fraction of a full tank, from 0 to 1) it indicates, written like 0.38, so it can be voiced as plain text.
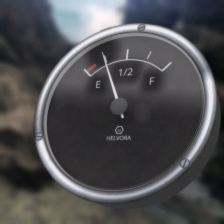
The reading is 0.25
